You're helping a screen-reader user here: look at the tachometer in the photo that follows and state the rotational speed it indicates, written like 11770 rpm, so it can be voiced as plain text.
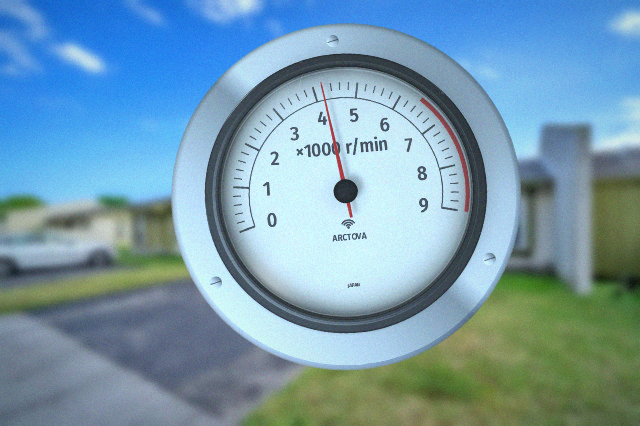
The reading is 4200 rpm
